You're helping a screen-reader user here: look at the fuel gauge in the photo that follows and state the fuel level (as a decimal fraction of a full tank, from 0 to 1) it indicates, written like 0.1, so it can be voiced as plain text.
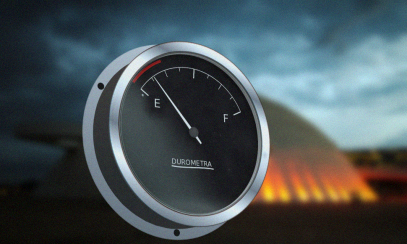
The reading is 0.125
